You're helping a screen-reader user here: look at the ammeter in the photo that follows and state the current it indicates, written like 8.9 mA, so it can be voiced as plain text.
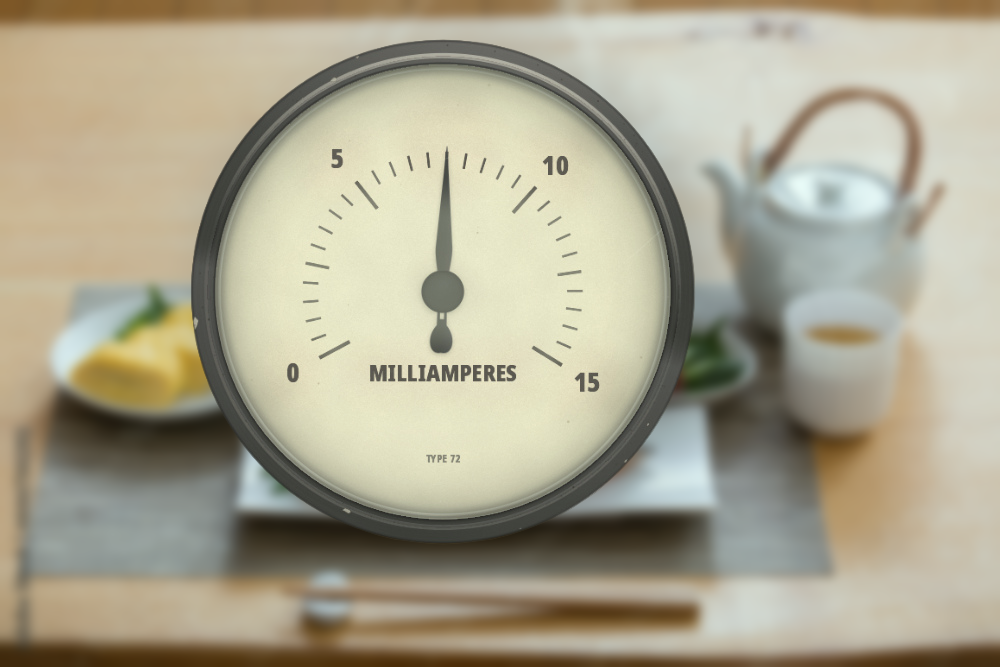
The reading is 7.5 mA
